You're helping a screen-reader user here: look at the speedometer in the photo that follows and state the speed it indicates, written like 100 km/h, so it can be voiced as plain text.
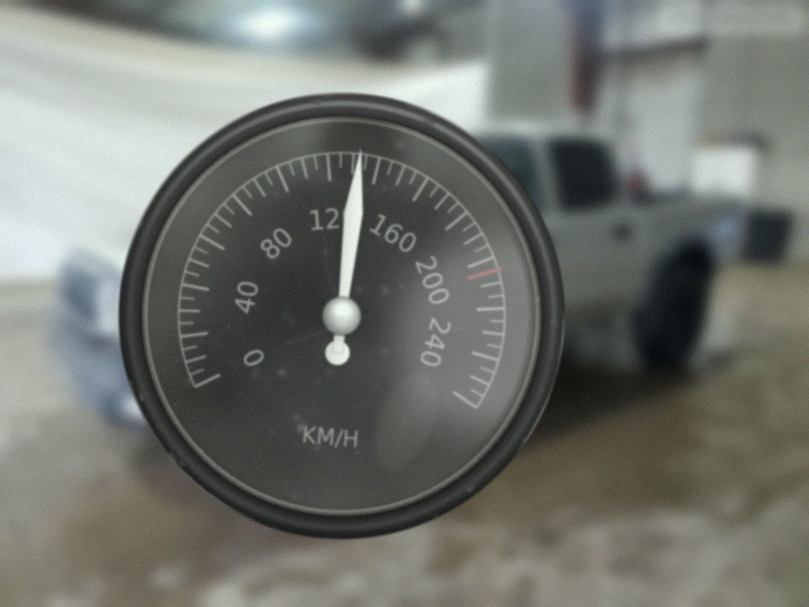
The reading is 132.5 km/h
